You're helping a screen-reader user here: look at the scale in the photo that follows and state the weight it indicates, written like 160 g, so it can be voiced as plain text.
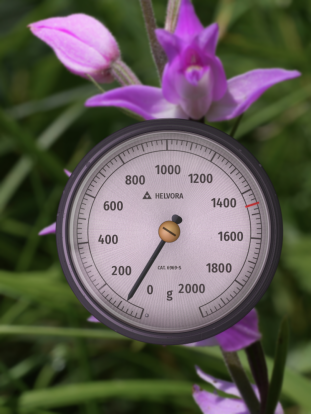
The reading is 80 g
